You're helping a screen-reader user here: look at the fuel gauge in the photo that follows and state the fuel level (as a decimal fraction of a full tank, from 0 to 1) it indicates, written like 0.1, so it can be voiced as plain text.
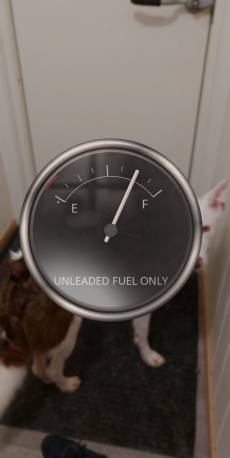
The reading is 0.75
